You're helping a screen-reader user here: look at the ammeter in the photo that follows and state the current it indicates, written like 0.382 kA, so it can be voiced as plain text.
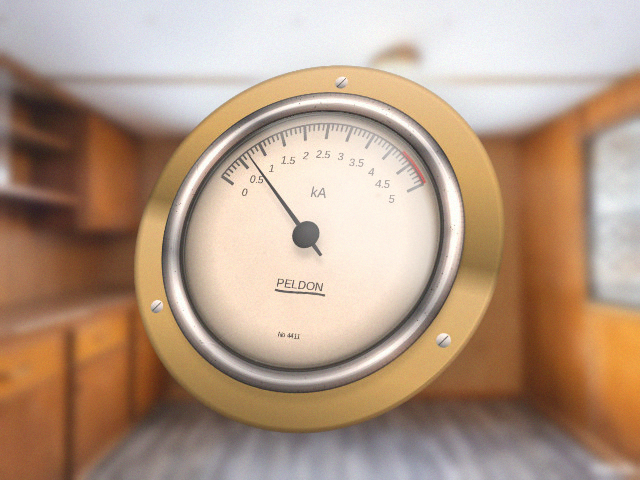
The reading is 0.7 kA
